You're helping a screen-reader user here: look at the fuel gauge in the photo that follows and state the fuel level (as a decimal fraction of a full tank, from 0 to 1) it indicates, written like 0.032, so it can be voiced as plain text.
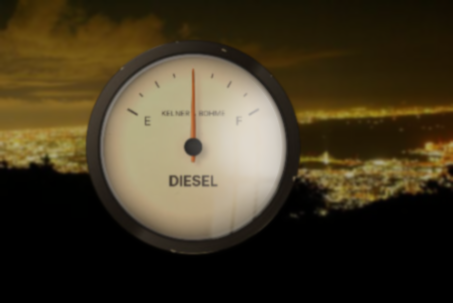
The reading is 0.5
